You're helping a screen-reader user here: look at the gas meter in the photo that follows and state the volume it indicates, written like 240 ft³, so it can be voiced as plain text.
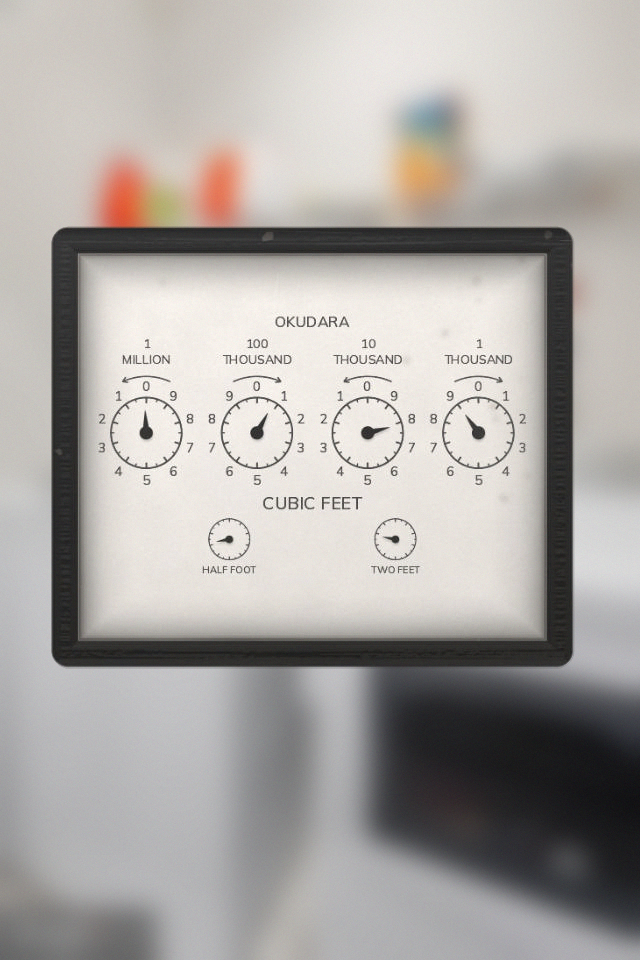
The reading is 7900 ft³
